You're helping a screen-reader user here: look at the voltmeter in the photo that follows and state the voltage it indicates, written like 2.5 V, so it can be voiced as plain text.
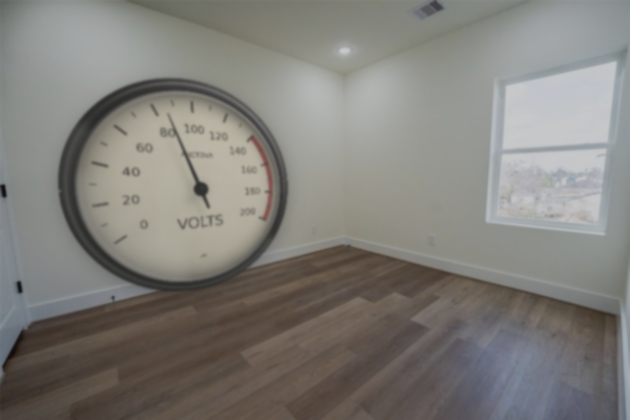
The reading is 85 V
